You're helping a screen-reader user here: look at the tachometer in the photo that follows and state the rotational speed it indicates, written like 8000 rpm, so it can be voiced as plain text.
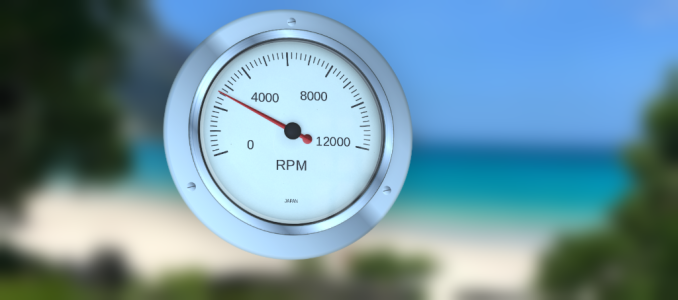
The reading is 2600 rpm
